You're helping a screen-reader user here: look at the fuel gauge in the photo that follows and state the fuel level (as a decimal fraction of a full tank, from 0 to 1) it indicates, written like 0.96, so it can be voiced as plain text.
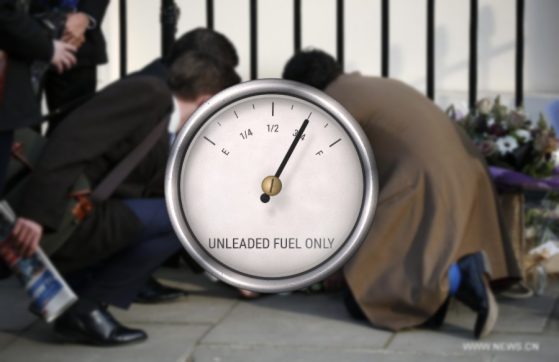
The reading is 0.75
